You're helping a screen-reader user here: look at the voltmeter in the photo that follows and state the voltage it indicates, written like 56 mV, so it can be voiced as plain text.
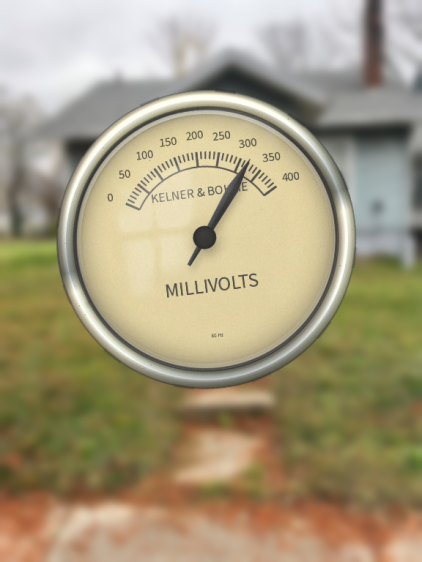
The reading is 320 mV
